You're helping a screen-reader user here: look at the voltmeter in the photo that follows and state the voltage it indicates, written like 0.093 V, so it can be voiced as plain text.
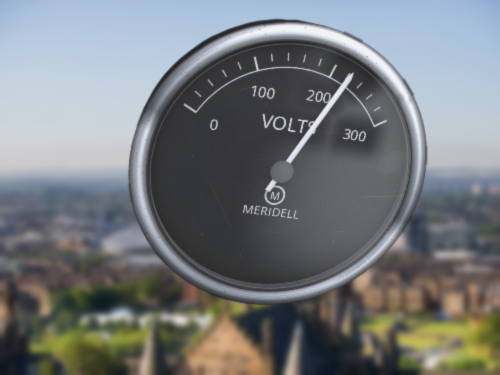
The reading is 220 V
